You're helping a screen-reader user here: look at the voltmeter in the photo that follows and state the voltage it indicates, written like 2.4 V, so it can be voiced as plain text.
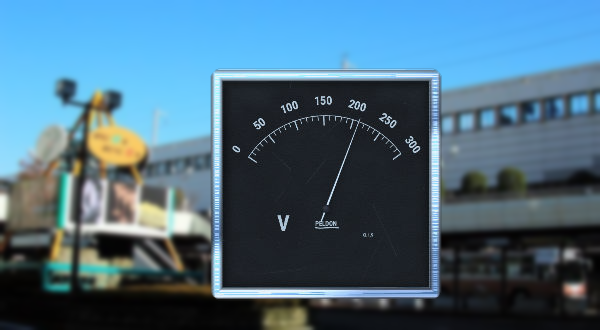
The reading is 210 V
